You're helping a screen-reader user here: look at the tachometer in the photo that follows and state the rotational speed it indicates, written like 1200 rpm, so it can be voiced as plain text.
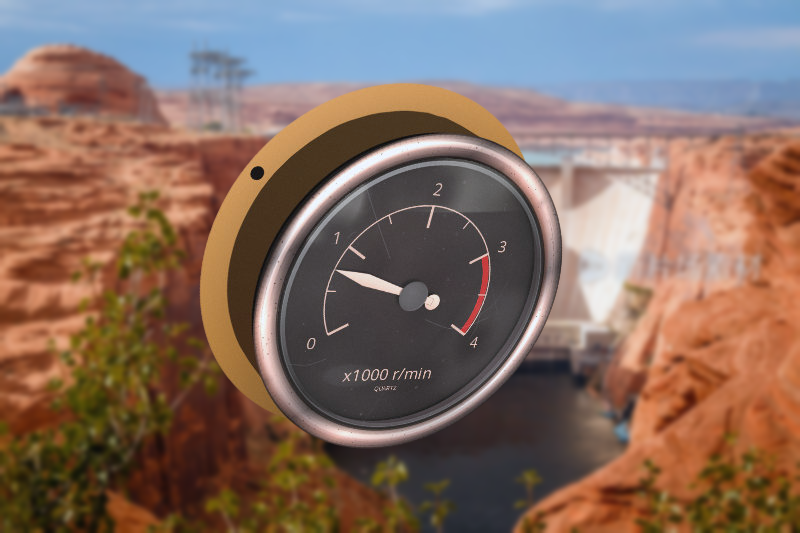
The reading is 750 rpm
